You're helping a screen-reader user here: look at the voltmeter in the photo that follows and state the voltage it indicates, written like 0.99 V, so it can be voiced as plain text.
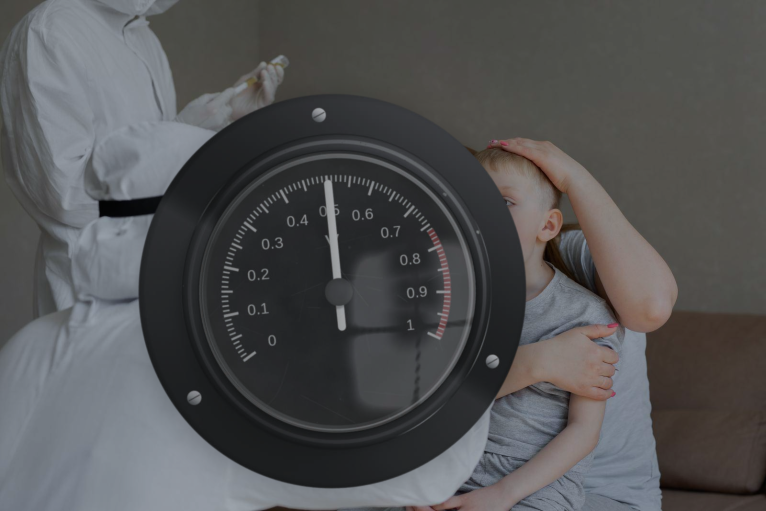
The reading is 0.5 V
